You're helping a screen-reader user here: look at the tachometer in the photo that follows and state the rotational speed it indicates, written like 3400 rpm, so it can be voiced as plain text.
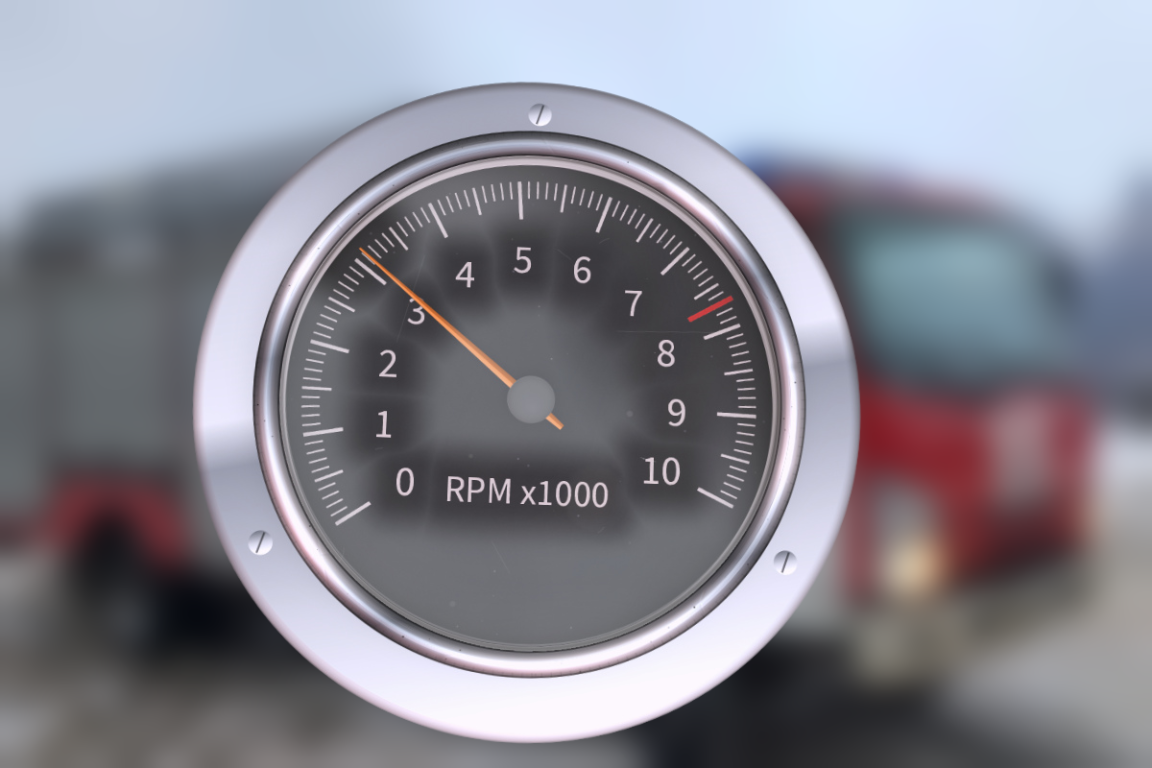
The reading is 3100 rpm
